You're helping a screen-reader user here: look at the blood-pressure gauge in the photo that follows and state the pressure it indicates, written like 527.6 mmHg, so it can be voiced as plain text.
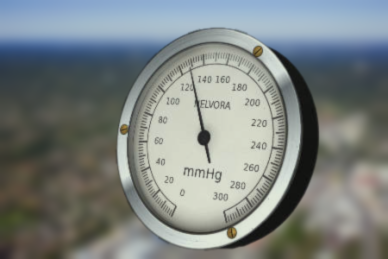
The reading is 130 mmHg
